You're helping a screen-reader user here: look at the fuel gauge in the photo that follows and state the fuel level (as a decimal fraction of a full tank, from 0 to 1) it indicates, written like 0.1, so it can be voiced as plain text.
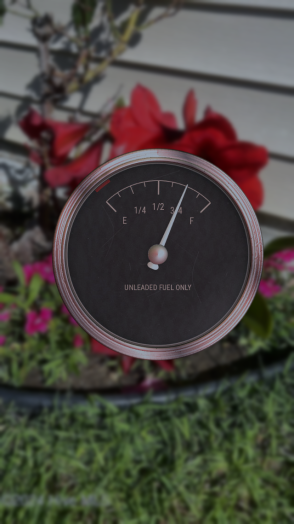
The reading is 0.75
